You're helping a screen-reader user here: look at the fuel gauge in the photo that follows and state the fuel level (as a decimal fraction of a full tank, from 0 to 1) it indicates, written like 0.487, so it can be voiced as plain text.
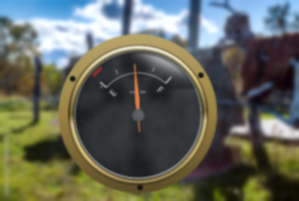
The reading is 0.5
